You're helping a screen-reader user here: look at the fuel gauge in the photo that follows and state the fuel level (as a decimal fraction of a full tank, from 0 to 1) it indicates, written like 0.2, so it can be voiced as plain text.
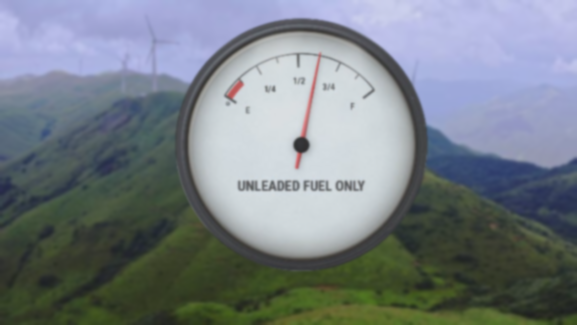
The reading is 0.625
